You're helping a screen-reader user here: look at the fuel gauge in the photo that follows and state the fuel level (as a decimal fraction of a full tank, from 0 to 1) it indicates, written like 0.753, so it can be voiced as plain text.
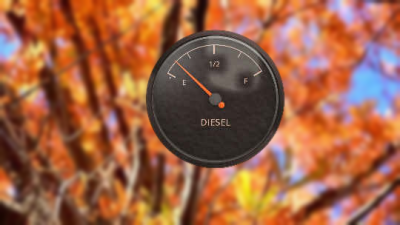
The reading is 0.125
